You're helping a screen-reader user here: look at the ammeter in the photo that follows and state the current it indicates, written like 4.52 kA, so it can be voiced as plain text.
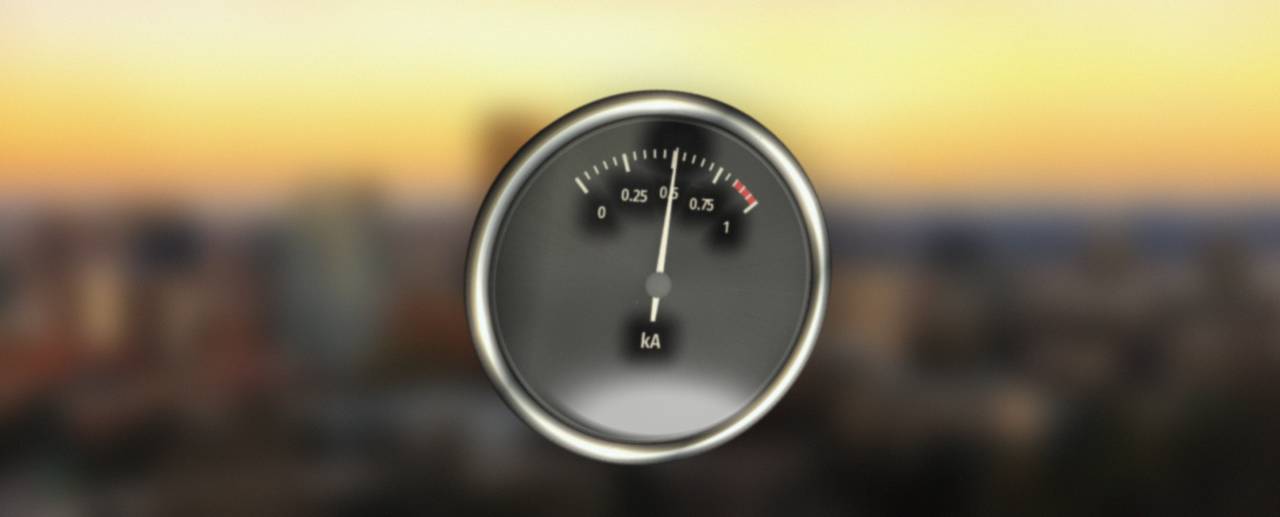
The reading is 0.5 kA
